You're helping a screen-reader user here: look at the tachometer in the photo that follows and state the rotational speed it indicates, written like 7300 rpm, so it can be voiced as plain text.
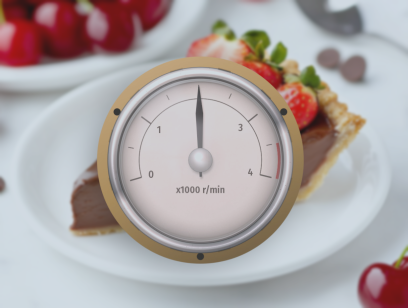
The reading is 2000 rpm
